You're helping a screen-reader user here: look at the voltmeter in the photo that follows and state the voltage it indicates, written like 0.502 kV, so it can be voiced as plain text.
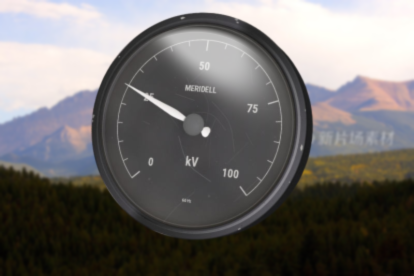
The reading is 25 kV
